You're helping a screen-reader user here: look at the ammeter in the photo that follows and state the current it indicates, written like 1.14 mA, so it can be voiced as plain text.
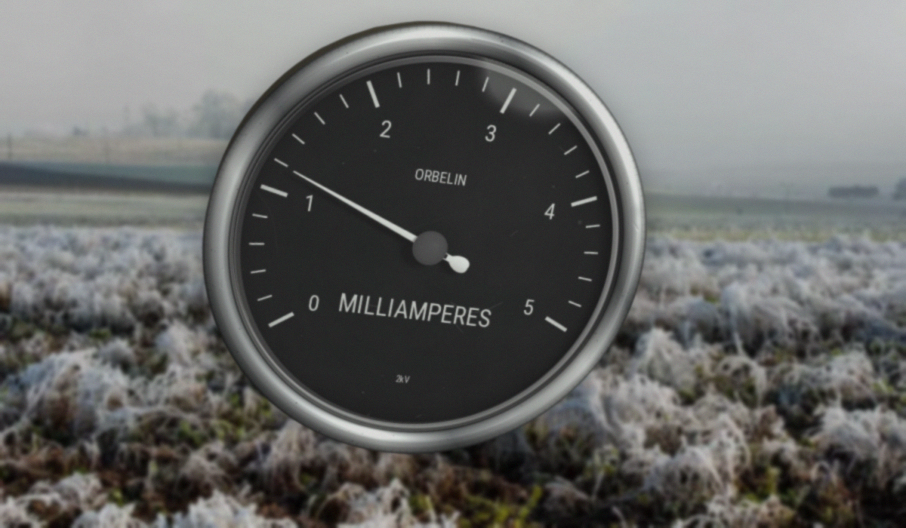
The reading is 1.2 mA
